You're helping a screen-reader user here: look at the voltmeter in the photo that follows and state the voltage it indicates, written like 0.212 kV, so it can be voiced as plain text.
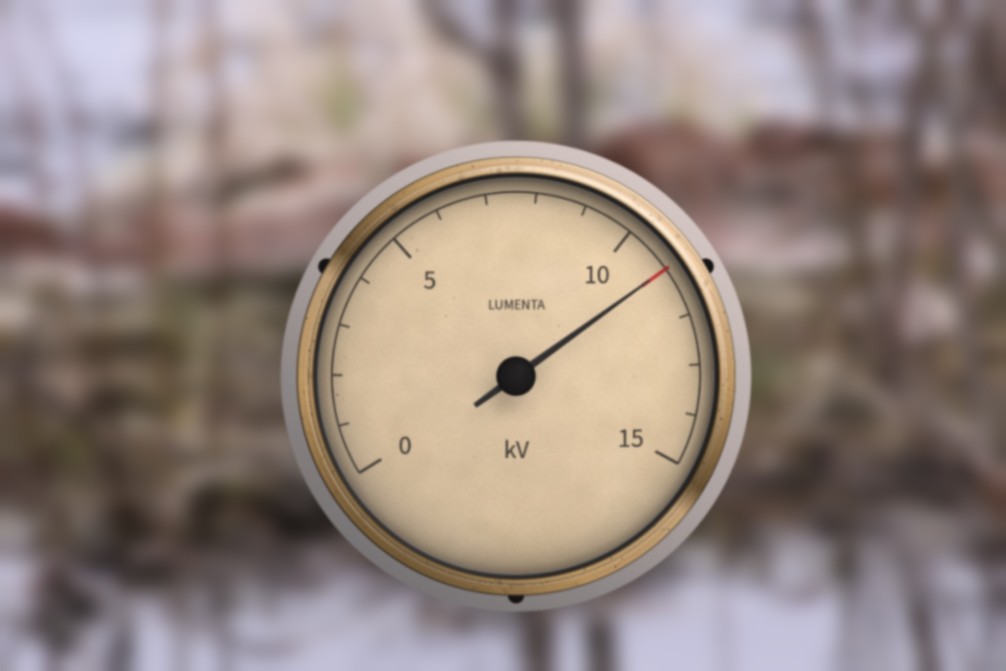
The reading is 11 kV
